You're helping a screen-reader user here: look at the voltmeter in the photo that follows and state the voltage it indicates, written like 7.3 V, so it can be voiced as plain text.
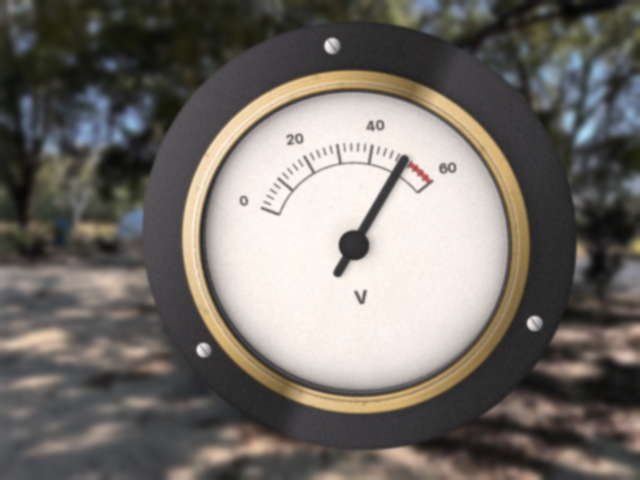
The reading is 50 V
